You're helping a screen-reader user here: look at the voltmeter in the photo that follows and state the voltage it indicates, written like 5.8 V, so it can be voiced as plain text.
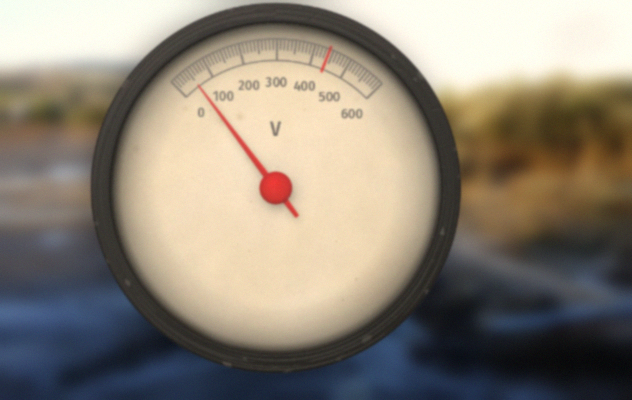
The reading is 50 V
